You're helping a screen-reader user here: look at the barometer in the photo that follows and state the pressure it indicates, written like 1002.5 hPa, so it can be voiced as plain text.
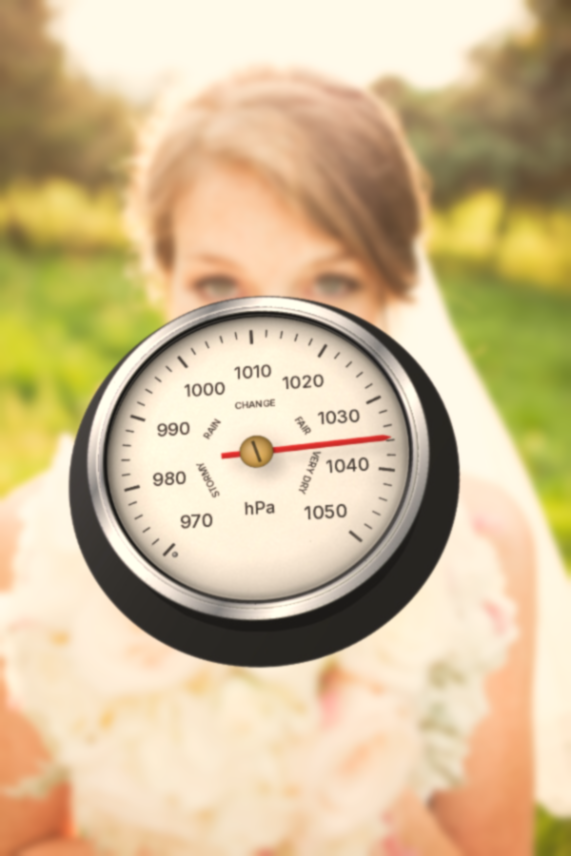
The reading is 1036 hPa
